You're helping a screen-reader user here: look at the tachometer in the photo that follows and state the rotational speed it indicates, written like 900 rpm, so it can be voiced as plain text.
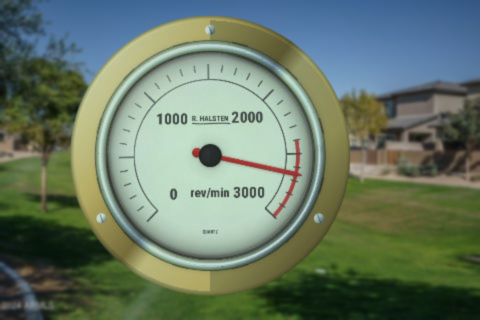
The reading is 2650 rpm
